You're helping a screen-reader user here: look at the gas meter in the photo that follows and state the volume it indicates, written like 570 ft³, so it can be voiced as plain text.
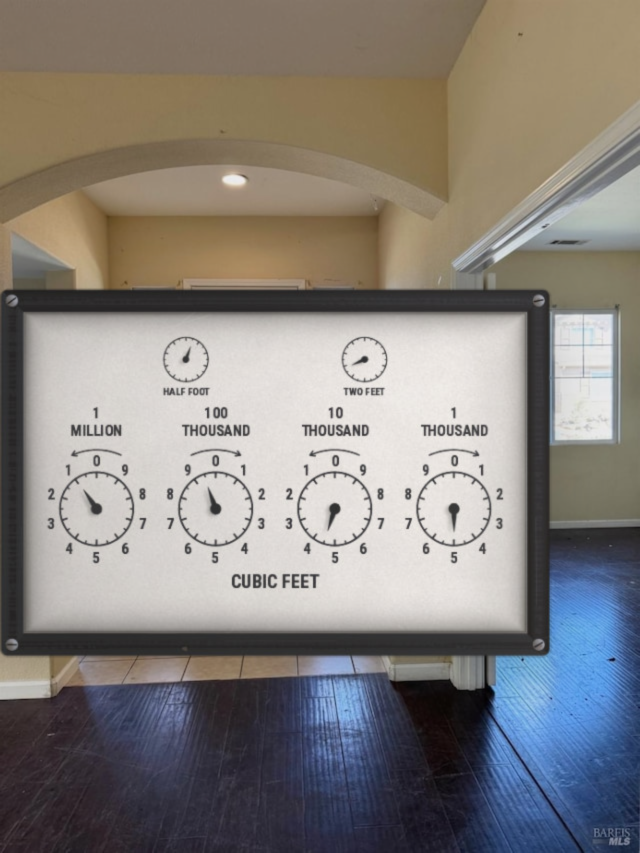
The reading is 94500 ft³
